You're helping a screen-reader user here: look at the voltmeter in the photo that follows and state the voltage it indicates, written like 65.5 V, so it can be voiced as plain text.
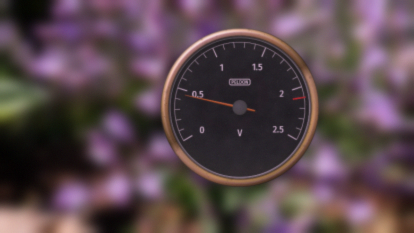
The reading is 0.45 V
